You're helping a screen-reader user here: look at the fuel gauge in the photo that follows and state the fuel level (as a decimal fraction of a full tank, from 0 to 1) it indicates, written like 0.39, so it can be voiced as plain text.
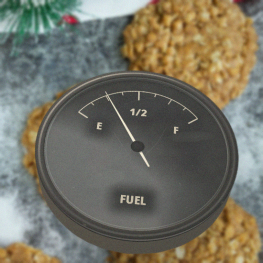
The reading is 0.25
